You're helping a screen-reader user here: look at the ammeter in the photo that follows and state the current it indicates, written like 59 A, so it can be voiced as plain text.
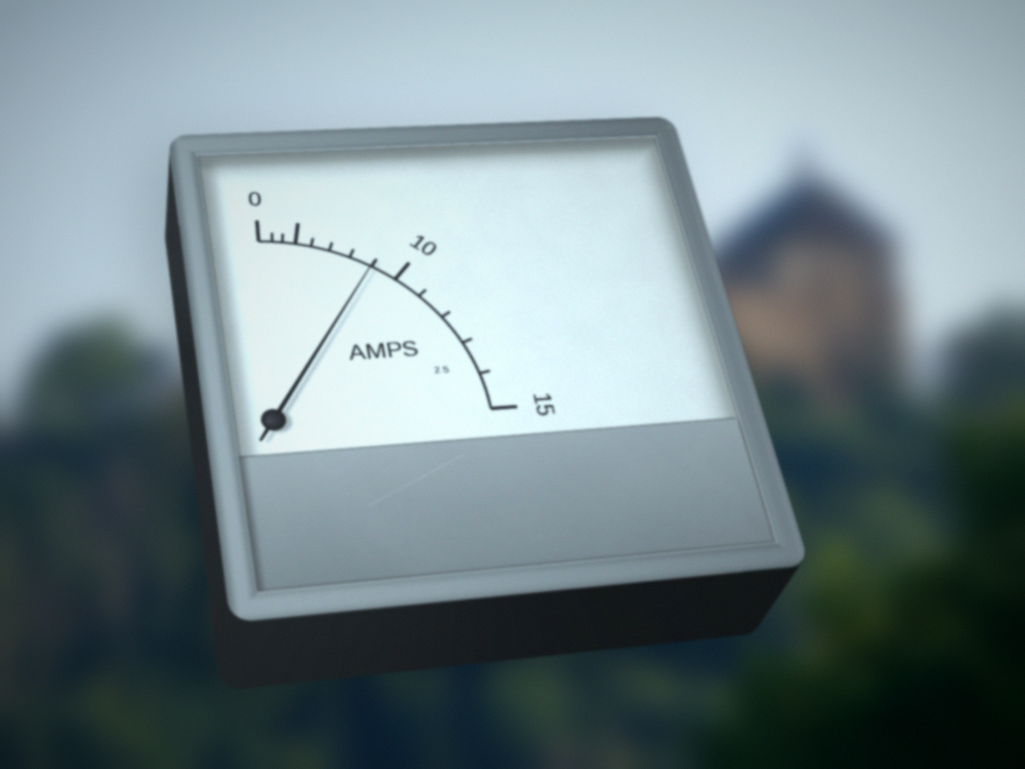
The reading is 9 A
